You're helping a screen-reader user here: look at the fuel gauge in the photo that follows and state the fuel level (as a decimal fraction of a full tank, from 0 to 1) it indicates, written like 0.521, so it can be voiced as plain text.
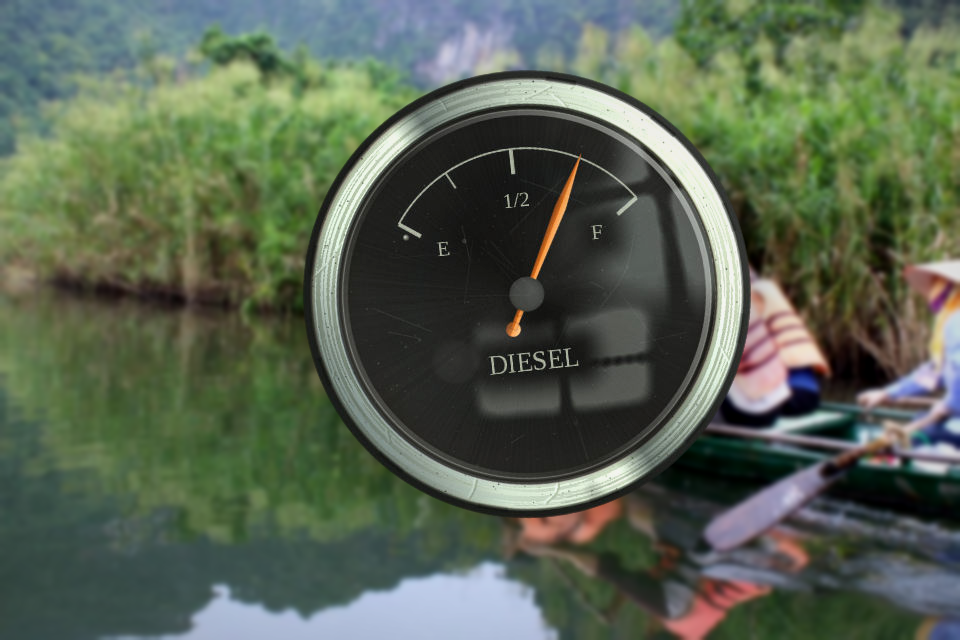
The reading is 0.75
